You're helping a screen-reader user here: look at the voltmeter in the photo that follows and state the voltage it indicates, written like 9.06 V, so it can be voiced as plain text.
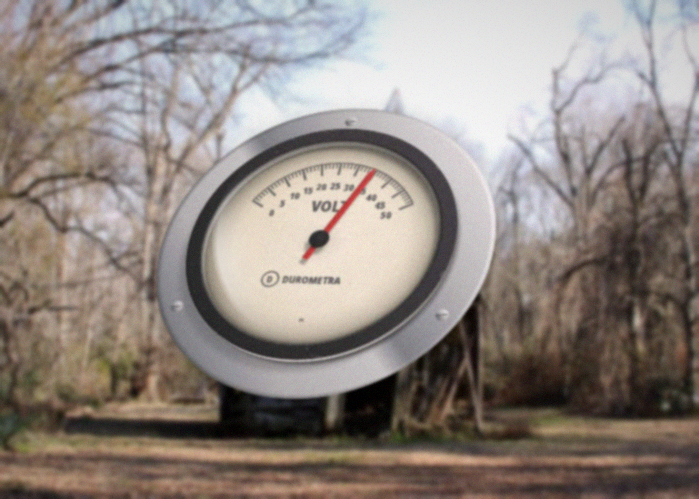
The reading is 35 V
